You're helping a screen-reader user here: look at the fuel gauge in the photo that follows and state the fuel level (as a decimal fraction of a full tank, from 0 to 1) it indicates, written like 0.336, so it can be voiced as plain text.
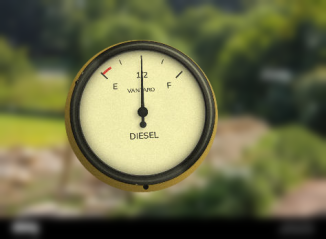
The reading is 0.5
